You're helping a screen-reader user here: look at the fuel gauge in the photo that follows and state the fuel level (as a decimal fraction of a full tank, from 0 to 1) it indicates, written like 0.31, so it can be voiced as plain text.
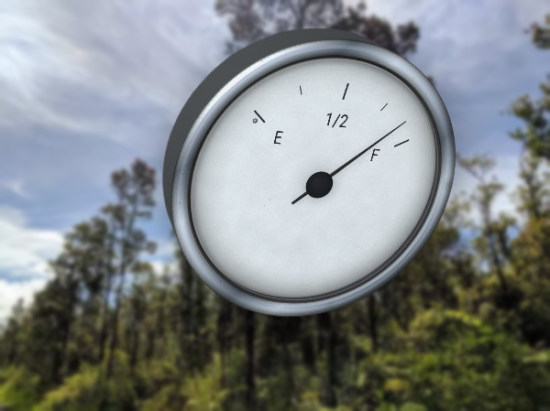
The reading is 0.875
